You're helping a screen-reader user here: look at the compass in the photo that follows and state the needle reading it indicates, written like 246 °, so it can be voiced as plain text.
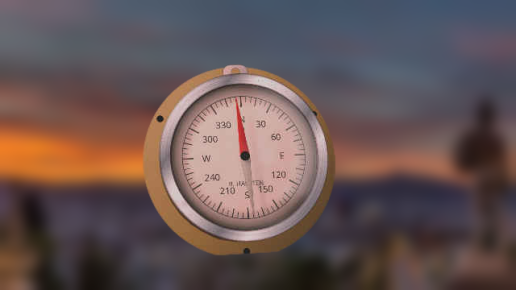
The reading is 355 °
